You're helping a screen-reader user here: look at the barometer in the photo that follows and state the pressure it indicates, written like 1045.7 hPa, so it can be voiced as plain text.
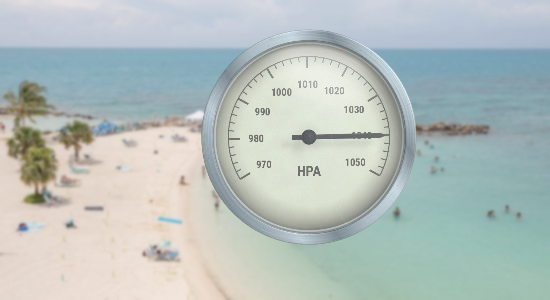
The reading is 1040 hPa
